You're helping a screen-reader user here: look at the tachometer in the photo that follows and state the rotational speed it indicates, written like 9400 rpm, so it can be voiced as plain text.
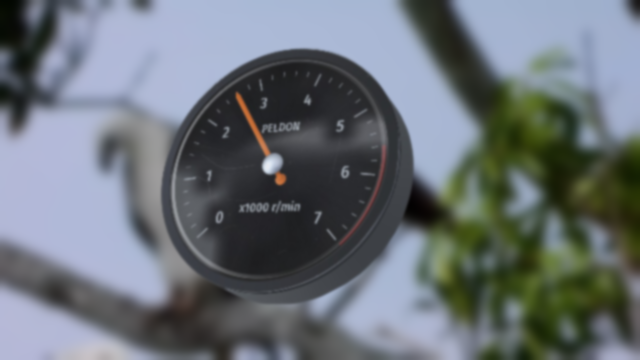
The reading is 2600 rpm
